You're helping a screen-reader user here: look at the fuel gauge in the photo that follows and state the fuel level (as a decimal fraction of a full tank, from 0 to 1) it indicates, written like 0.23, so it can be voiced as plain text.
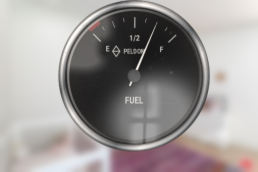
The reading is 0.75
